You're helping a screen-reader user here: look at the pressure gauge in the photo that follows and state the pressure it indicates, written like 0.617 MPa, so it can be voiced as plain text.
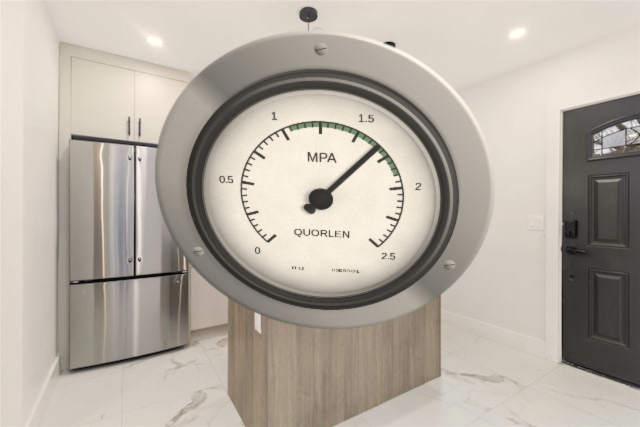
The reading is 1.65 MPa
